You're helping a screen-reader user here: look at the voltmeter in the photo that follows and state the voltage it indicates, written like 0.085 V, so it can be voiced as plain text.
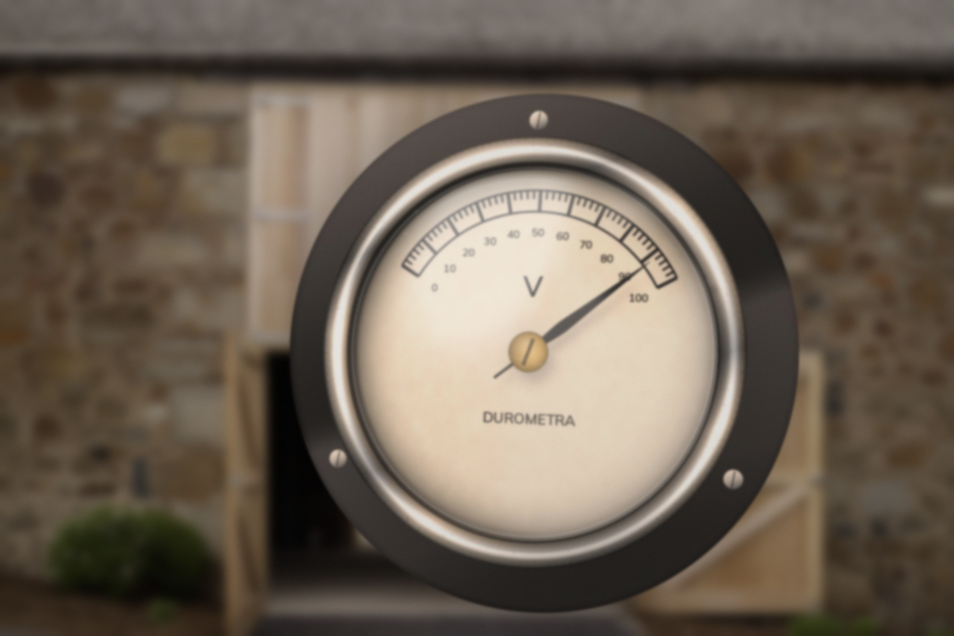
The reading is 92 V
